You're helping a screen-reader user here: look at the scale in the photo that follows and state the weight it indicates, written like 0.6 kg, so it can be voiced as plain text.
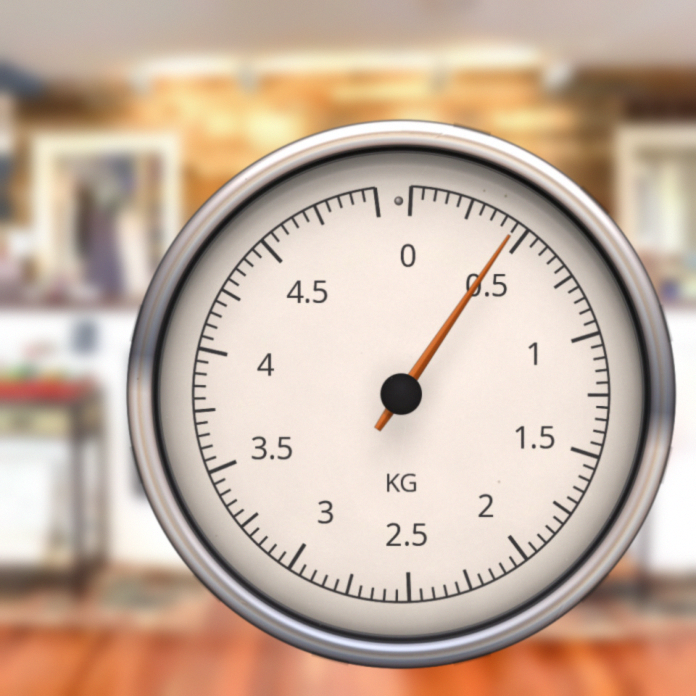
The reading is 0.45 kg
